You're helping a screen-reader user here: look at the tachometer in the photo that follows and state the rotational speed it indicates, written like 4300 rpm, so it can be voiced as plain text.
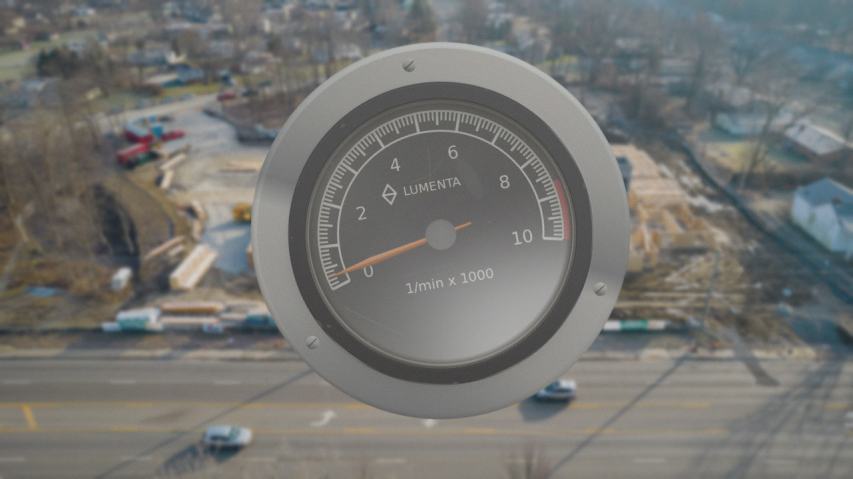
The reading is 300 rpm
